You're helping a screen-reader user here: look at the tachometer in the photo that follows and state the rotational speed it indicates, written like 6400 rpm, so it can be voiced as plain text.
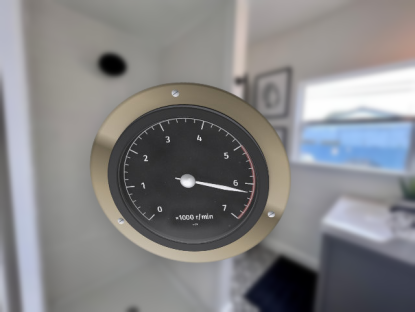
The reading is 6200 rpm
